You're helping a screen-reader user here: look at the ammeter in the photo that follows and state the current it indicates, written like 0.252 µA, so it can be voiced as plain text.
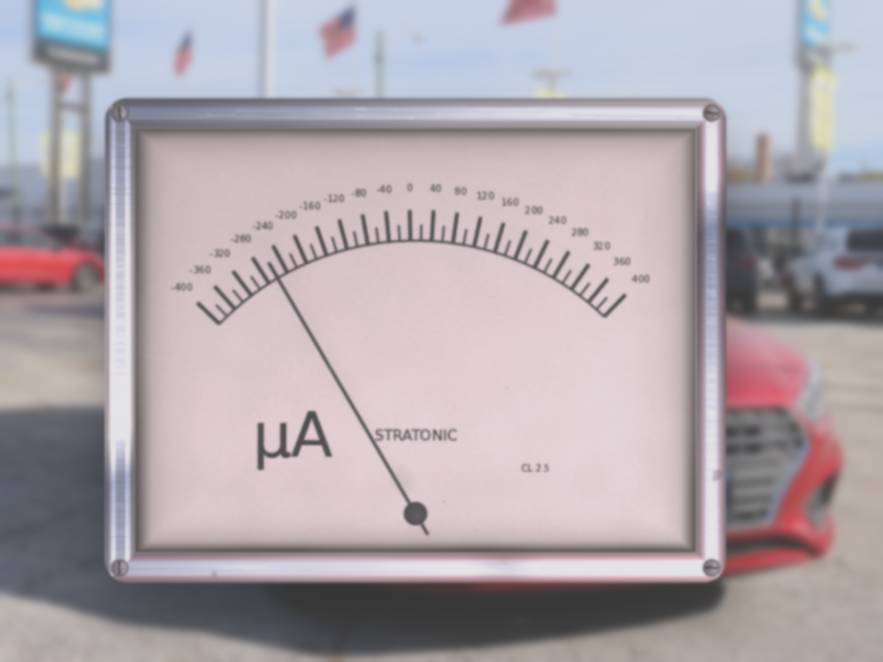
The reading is -260 µA
